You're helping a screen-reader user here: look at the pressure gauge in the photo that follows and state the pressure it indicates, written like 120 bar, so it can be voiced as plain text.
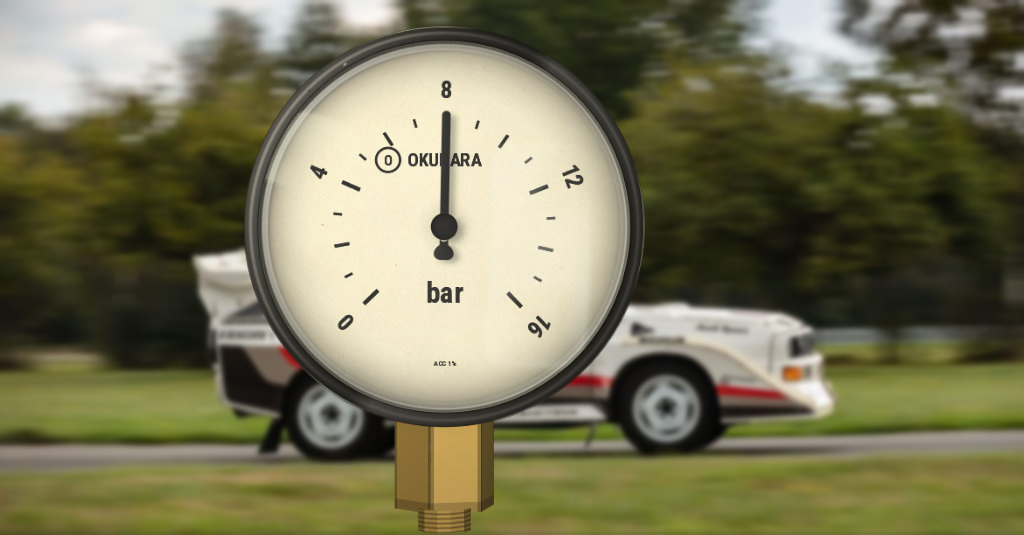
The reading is 8 bar
